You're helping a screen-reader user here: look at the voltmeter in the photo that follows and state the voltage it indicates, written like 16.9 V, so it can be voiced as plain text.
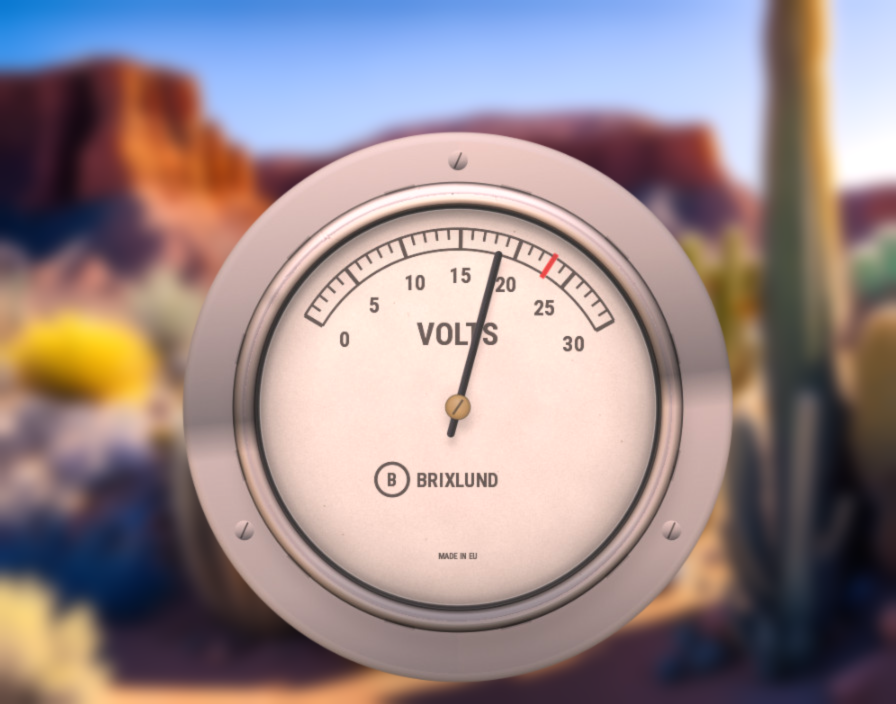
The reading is 18.5 V
